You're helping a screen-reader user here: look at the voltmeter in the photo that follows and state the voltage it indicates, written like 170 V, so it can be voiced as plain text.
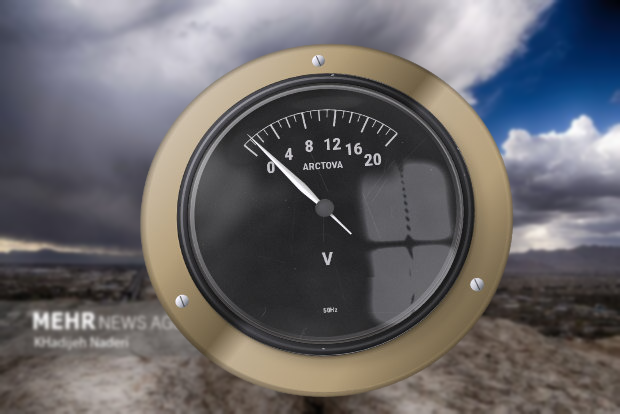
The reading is 1 V
